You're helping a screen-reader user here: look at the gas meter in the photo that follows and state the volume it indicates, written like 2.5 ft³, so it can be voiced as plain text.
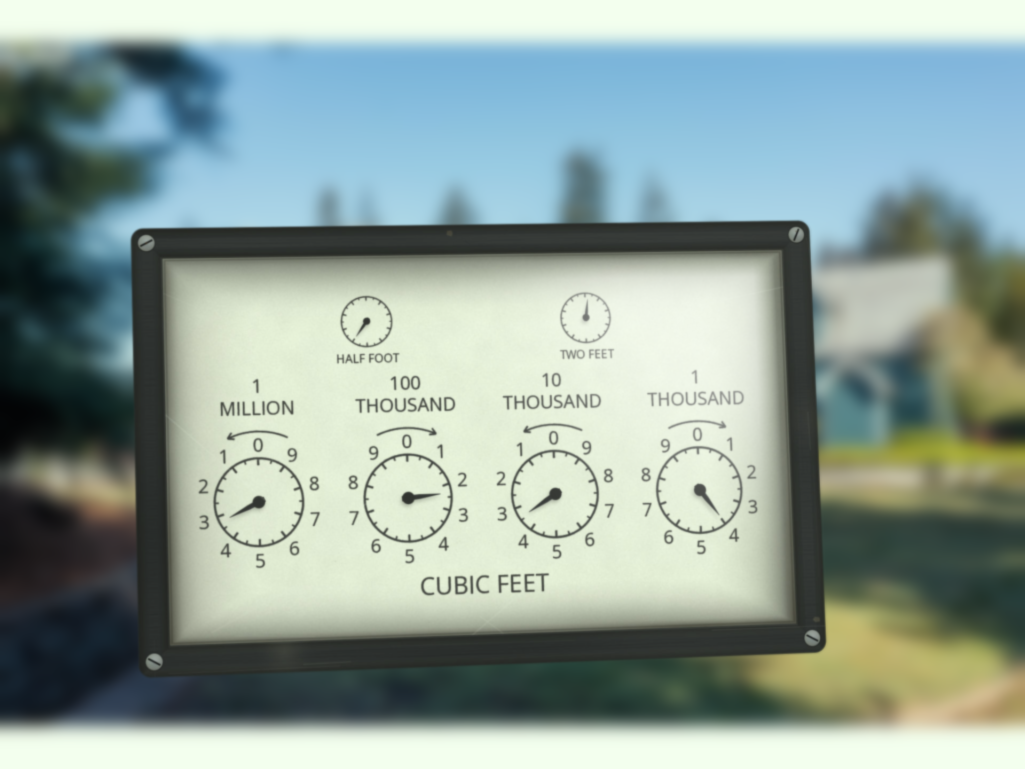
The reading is 323400 ft³
